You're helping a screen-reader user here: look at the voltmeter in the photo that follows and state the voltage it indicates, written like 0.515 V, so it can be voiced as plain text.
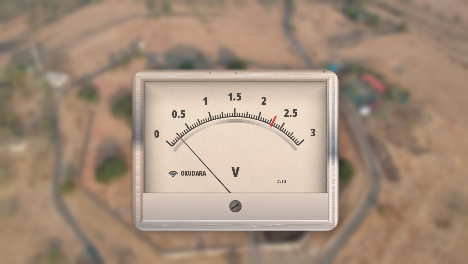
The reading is 0.25 V
